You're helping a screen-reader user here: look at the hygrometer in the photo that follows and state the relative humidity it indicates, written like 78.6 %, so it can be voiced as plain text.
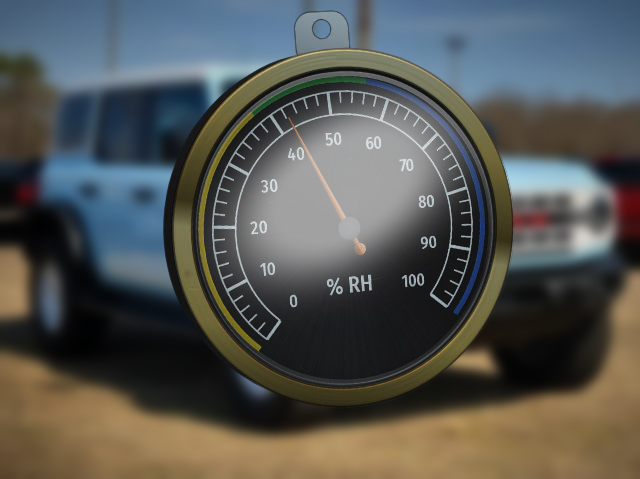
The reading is 42 %
